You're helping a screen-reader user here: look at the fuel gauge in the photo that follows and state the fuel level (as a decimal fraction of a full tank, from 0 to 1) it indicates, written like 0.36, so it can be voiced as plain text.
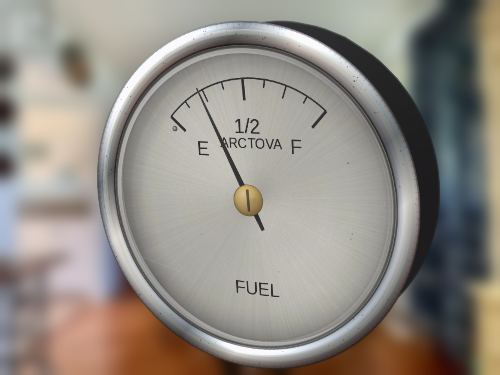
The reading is 0.25
